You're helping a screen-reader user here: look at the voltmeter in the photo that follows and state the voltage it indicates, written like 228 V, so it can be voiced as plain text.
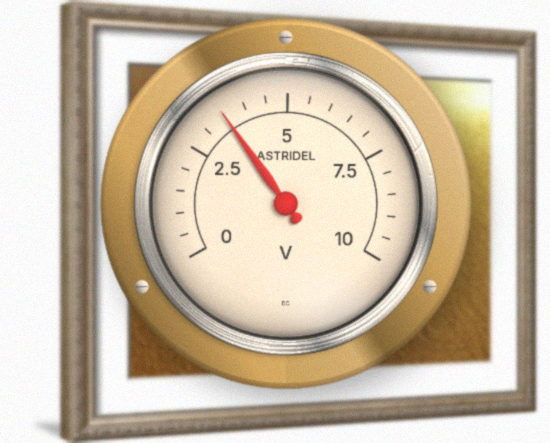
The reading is 3.5 V
